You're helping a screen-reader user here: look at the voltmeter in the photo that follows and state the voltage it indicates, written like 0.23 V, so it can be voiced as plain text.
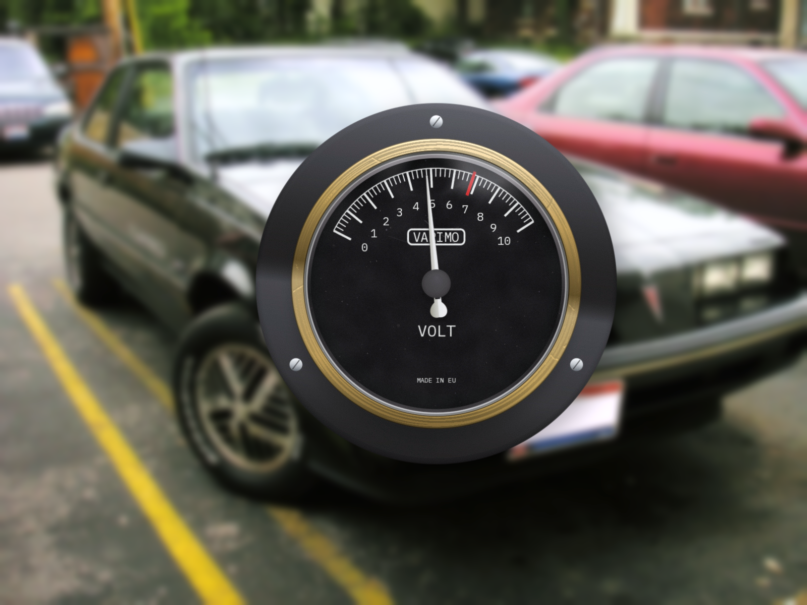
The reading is 4.8 V
